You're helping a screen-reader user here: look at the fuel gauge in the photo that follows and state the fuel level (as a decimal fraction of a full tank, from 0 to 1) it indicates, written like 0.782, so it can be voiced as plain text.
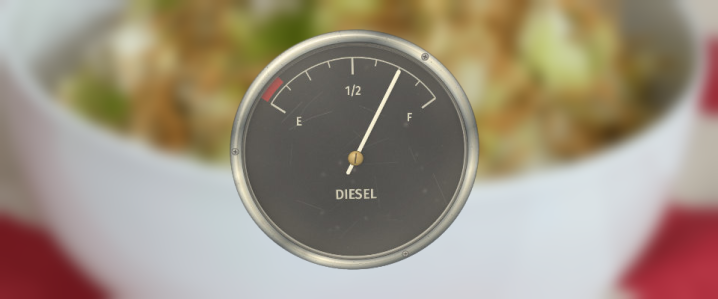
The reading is 0.75
